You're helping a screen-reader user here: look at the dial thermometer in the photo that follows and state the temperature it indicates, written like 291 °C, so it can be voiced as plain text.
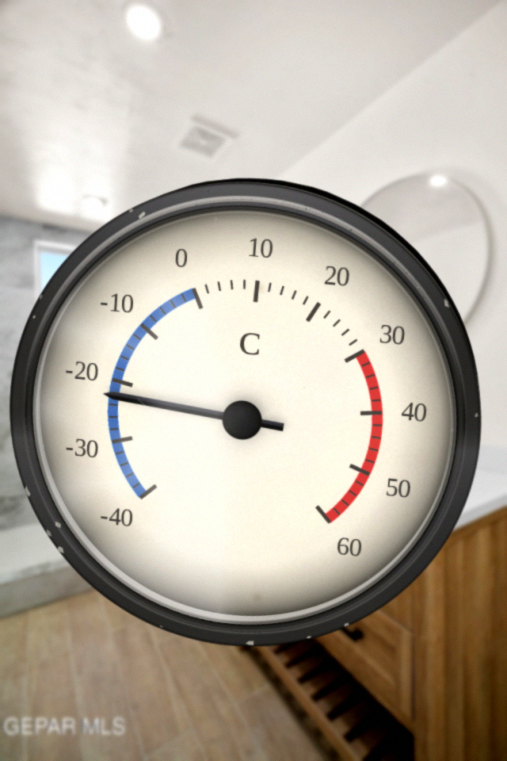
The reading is -22 °C
